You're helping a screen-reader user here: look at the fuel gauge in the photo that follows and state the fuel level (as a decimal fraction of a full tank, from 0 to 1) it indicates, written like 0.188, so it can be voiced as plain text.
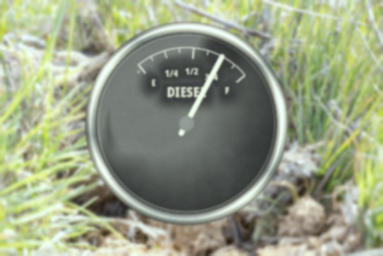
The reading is 0.75
